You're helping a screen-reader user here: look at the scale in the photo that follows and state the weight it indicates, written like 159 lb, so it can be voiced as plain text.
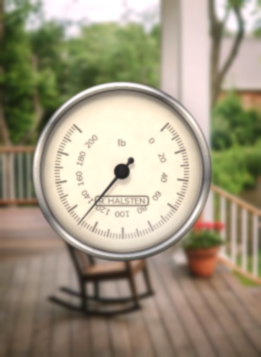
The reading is 130 lb
